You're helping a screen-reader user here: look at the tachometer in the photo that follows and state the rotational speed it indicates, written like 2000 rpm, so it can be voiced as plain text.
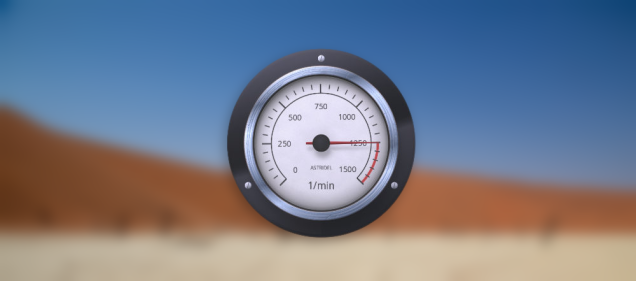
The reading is 1250 rpm
